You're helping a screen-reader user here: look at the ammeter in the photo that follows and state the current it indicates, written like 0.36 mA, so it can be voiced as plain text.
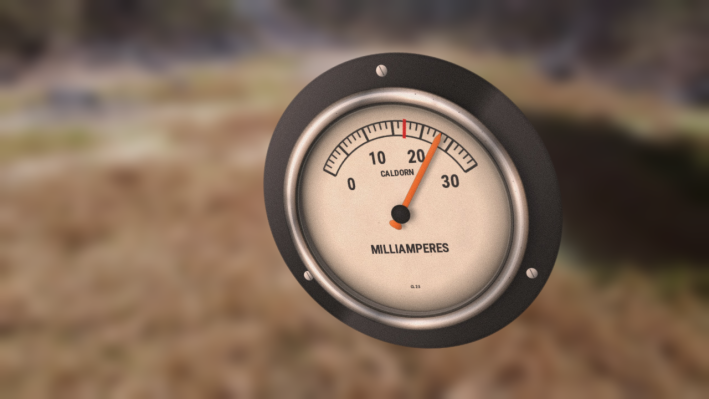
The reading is 23 mA
